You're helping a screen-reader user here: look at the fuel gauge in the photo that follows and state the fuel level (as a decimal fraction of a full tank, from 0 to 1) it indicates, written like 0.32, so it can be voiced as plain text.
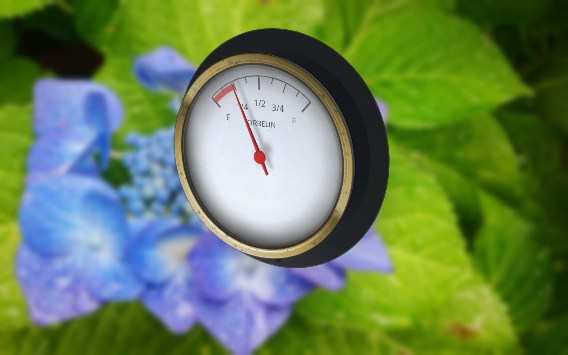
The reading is 0.25
